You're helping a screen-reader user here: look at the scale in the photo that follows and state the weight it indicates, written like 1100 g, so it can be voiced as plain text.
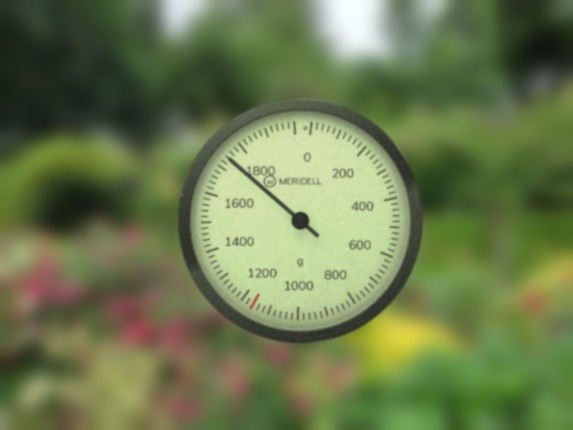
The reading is 1740 g
